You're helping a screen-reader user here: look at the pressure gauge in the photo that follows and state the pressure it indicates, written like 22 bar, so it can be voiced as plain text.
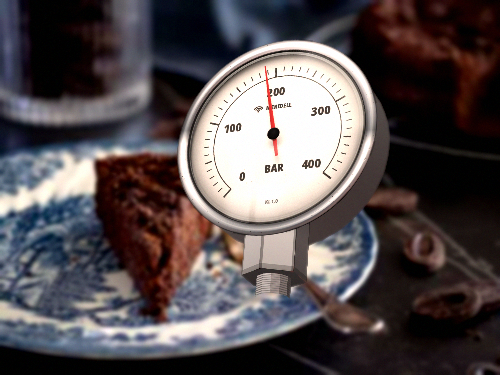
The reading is 190 bar
